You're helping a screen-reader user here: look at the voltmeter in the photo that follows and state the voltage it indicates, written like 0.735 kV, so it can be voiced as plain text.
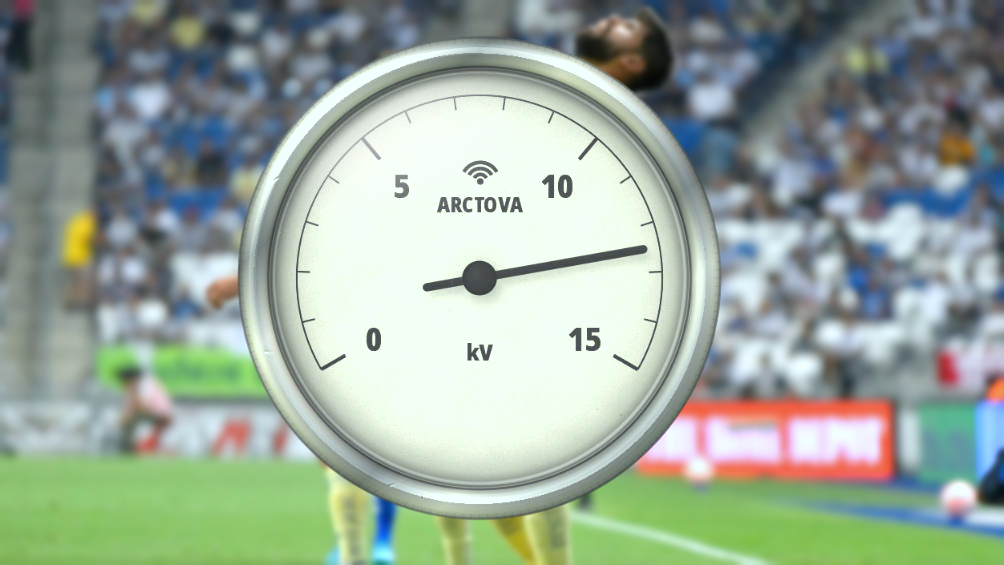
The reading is 12.5 kV
